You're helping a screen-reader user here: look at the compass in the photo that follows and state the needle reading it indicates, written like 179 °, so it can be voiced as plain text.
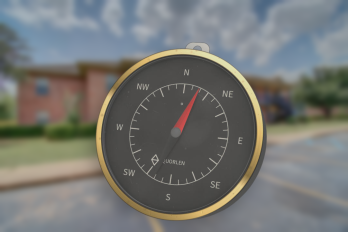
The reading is 20 °
